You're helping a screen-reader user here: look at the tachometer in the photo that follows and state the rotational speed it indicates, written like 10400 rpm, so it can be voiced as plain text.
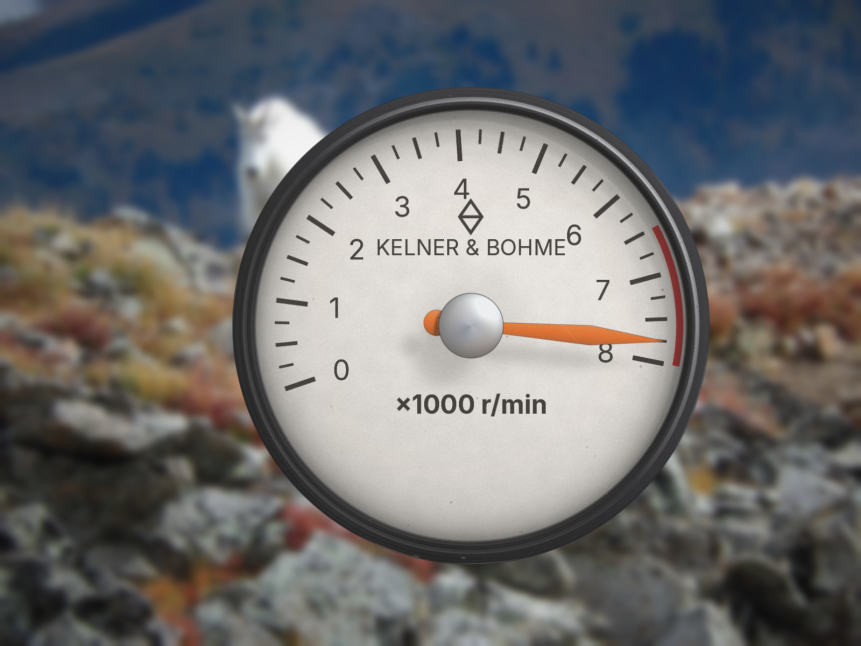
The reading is 7750 rpm
